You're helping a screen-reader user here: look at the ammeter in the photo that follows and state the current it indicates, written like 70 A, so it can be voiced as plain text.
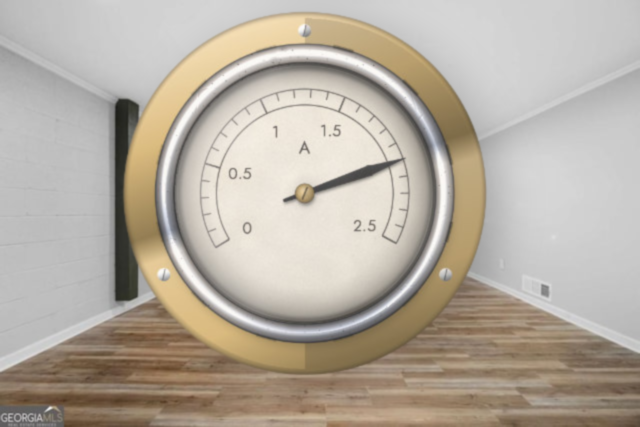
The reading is 2 A
